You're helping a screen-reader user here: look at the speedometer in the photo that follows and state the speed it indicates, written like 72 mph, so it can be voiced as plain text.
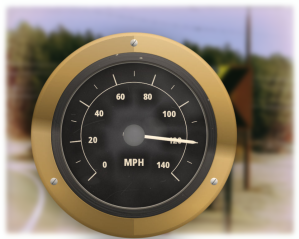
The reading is 120 mph
